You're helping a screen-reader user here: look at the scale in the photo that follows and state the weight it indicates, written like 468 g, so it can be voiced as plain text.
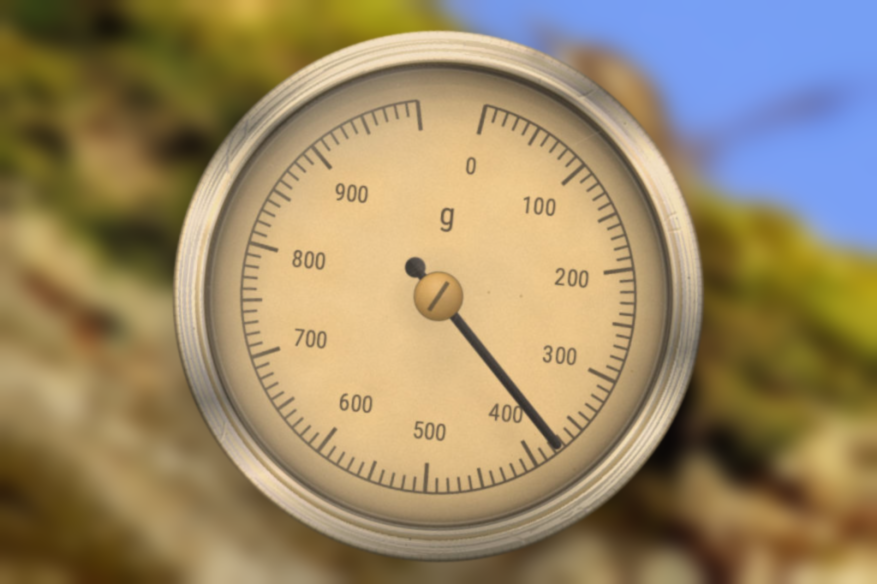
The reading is 375 g
